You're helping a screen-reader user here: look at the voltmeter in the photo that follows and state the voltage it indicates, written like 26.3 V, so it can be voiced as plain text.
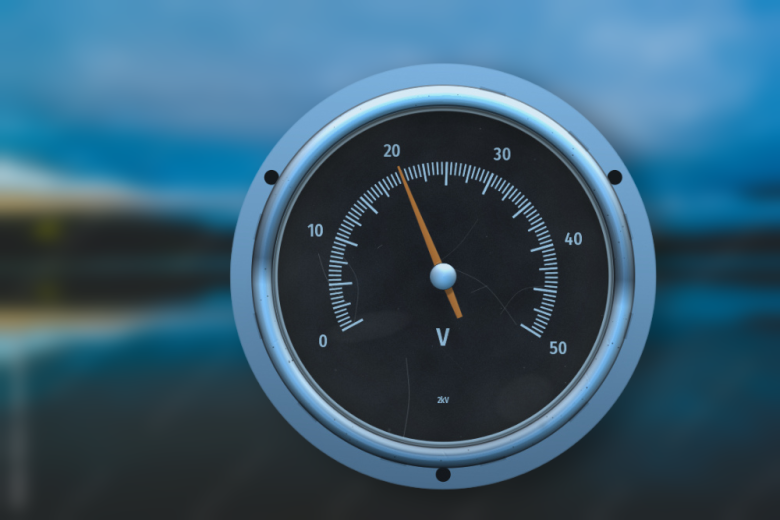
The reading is 20 V
